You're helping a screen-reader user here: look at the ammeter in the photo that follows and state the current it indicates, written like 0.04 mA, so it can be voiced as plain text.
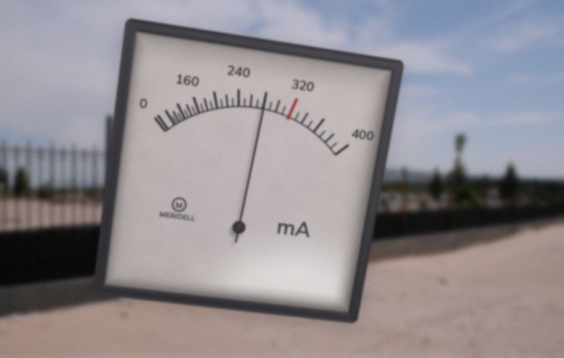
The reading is 280 mA
